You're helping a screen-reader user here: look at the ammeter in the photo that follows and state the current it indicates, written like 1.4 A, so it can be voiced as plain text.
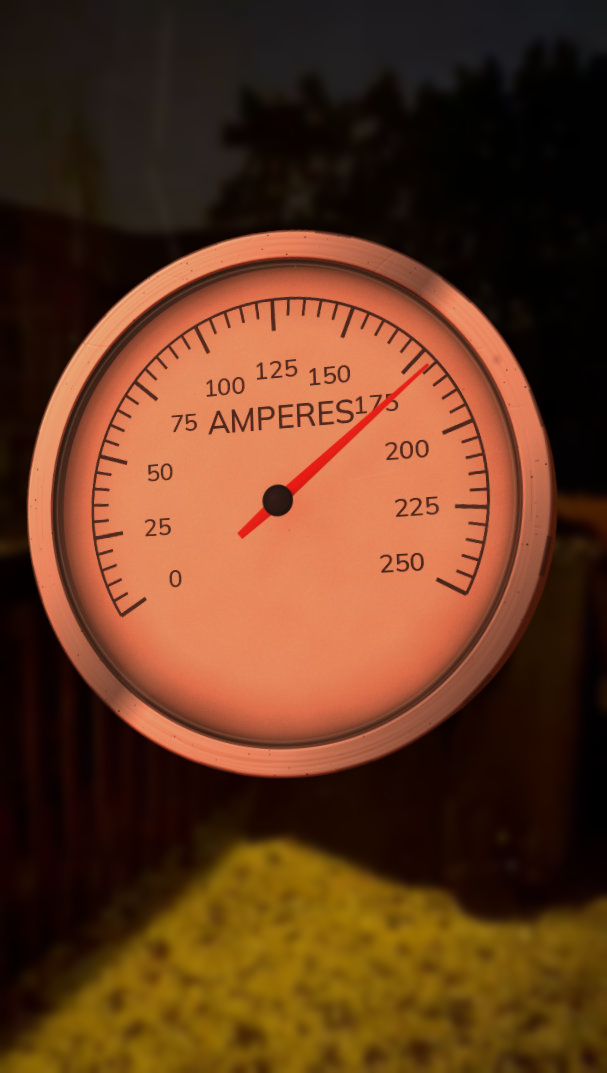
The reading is 180 A
